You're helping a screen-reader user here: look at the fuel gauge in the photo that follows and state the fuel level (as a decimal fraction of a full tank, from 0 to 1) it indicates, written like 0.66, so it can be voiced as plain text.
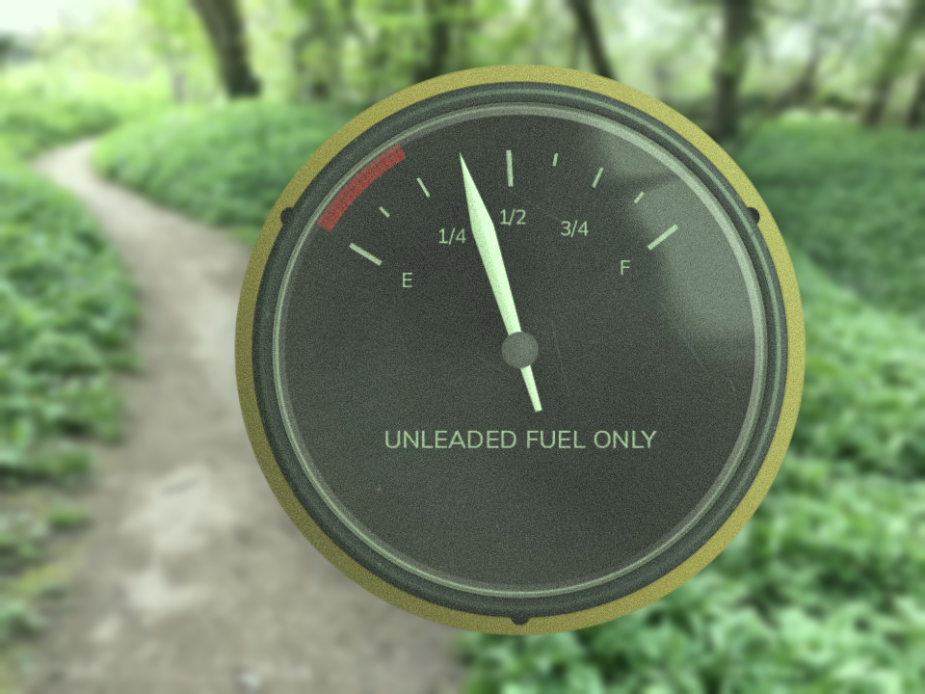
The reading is 0.375
